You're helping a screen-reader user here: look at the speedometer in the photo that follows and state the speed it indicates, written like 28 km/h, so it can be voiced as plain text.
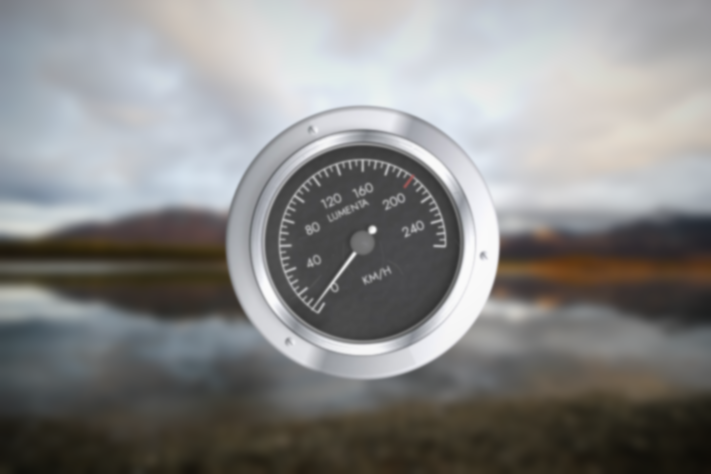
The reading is 5 km/h
